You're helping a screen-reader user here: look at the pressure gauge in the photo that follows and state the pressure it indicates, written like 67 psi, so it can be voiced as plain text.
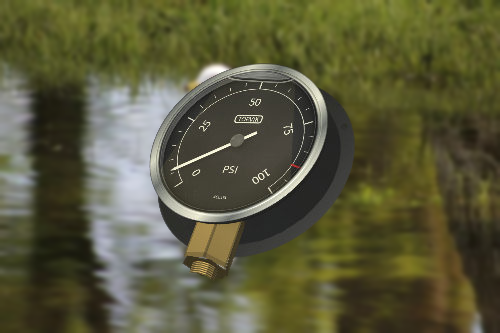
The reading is 5 psi
